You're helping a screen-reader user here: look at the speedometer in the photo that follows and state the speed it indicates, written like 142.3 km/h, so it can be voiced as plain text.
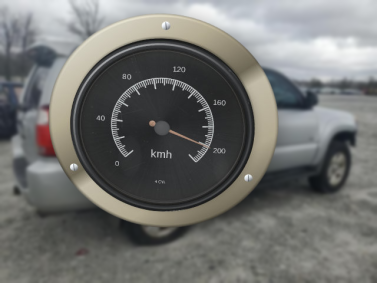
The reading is 200 km/h
